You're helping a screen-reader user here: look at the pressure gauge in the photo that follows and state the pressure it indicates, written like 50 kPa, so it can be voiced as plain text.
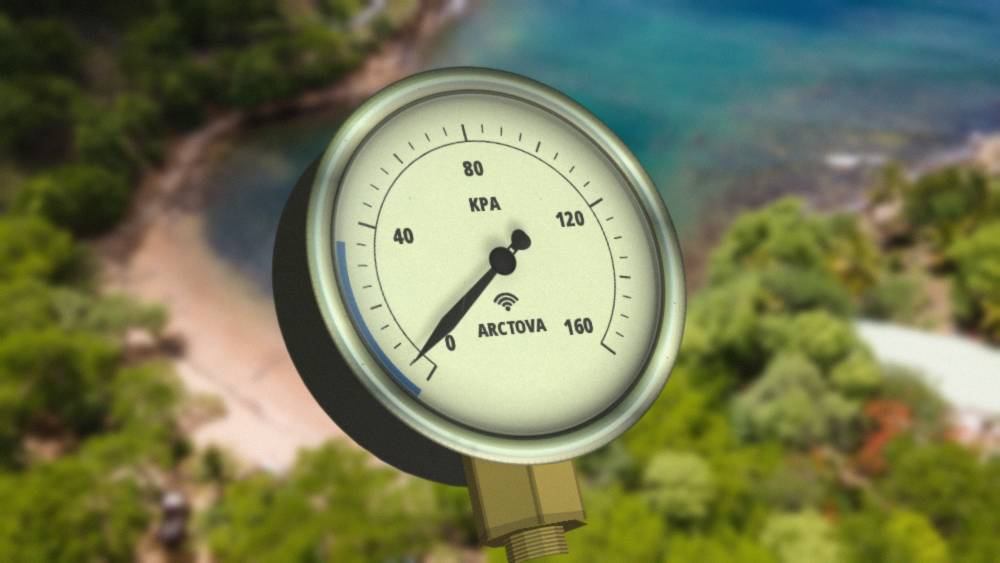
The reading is 5 kPa
